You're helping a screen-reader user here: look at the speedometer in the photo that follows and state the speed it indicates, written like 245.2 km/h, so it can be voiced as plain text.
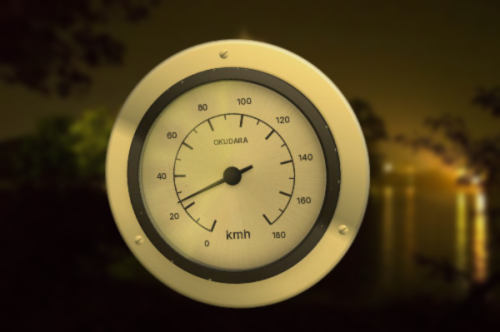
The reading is 25 km/h
